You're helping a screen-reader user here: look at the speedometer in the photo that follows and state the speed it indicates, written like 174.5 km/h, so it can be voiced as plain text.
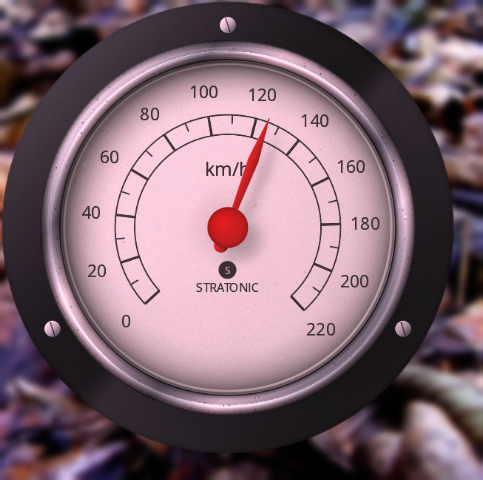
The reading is 125 km/h
